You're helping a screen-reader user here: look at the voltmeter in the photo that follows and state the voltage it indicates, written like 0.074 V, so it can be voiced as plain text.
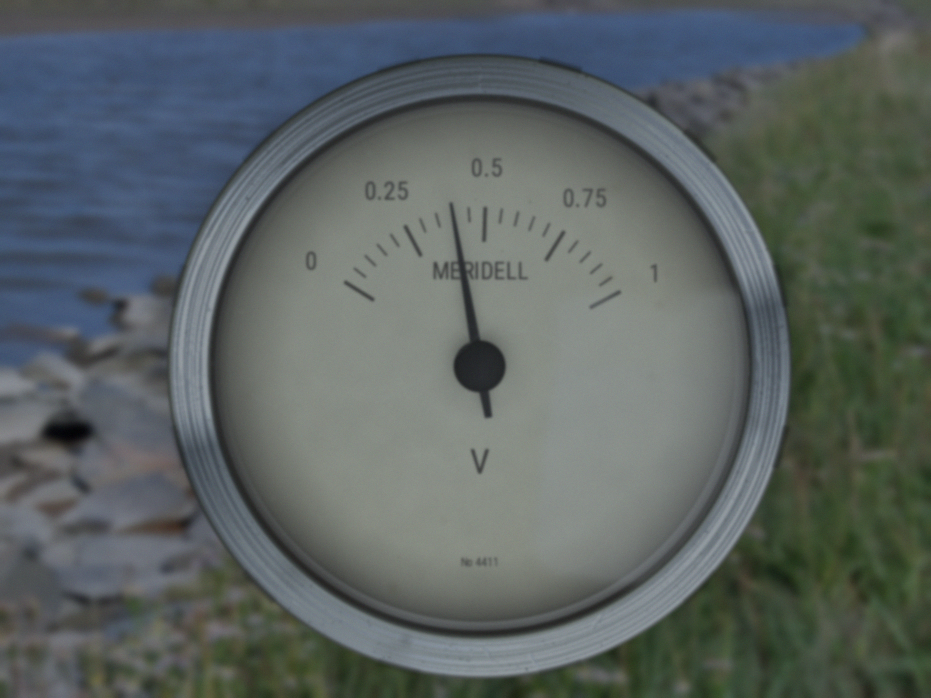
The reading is 0.4 V
